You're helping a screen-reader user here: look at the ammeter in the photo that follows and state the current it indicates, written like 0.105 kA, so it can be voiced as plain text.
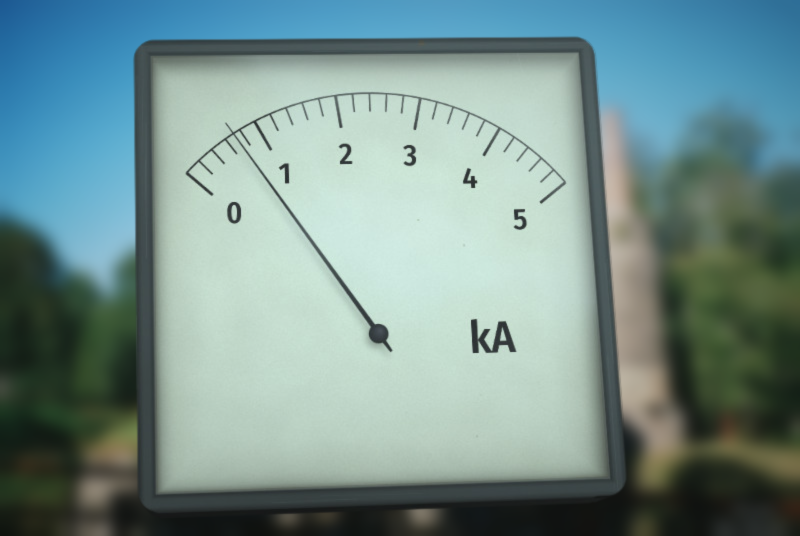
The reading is 0.7 kA
